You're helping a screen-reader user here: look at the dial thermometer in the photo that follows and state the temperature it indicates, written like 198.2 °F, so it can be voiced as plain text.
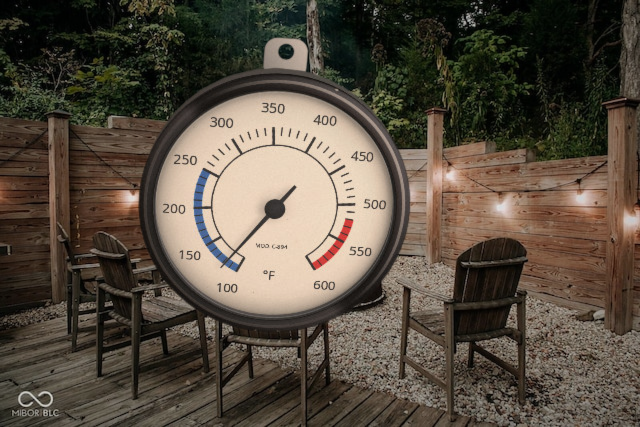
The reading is 120 °F
